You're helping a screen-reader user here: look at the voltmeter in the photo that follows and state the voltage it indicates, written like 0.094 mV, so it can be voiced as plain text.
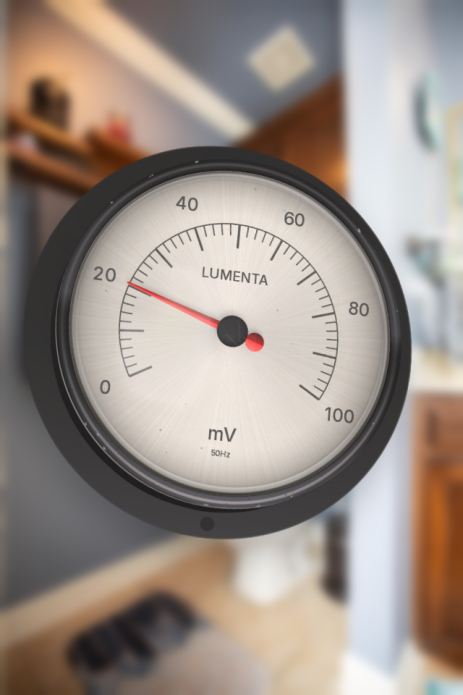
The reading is 20 mV
